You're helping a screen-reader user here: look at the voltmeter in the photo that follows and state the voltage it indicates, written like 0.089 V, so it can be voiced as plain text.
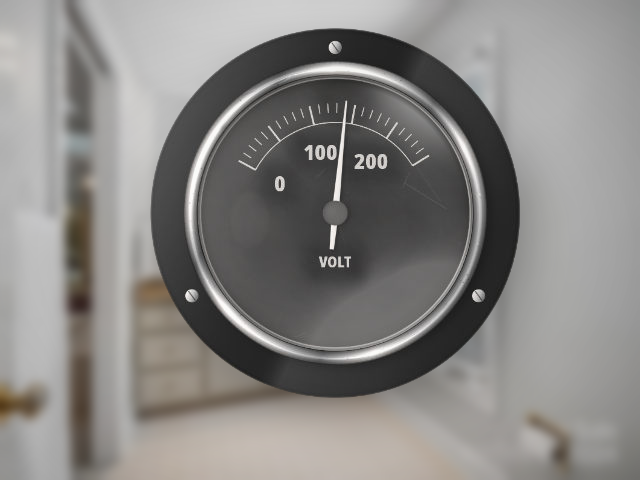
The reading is 140 V
